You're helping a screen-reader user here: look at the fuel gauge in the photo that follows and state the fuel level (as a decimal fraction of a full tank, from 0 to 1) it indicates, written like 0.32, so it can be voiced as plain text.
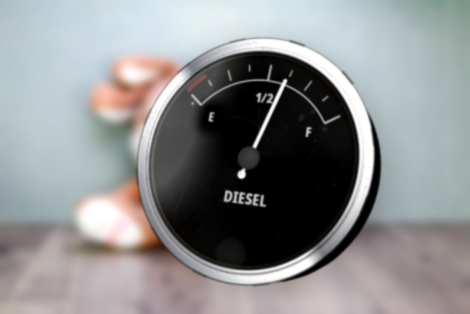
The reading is 0.625
